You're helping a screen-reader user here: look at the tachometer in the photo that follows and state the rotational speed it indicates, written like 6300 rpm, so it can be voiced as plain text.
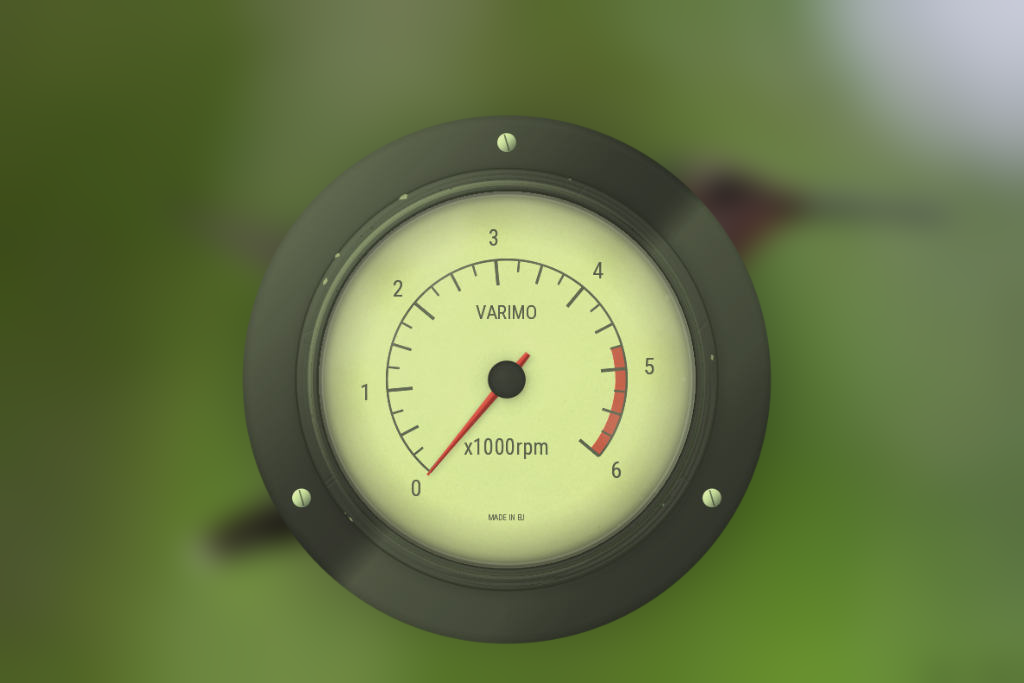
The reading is 0 rpm
